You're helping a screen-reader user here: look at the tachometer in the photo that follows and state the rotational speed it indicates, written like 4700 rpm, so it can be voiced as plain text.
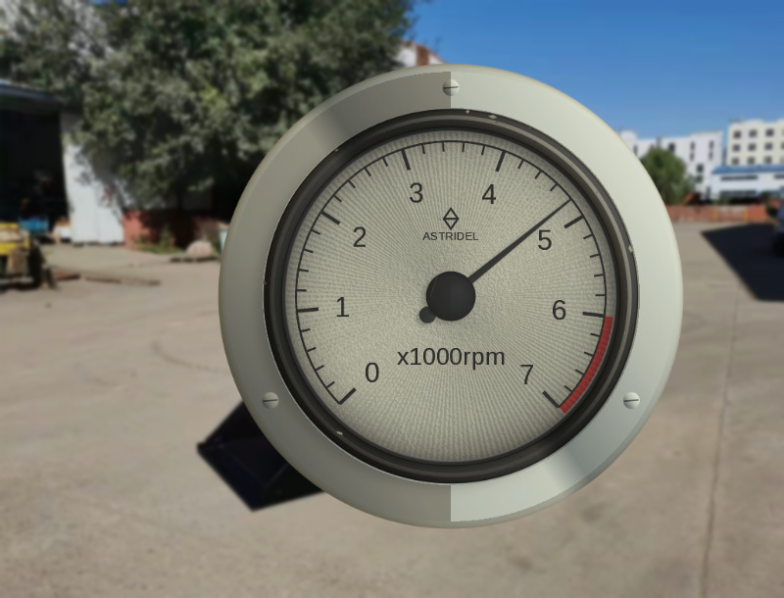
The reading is 4800 rpm
